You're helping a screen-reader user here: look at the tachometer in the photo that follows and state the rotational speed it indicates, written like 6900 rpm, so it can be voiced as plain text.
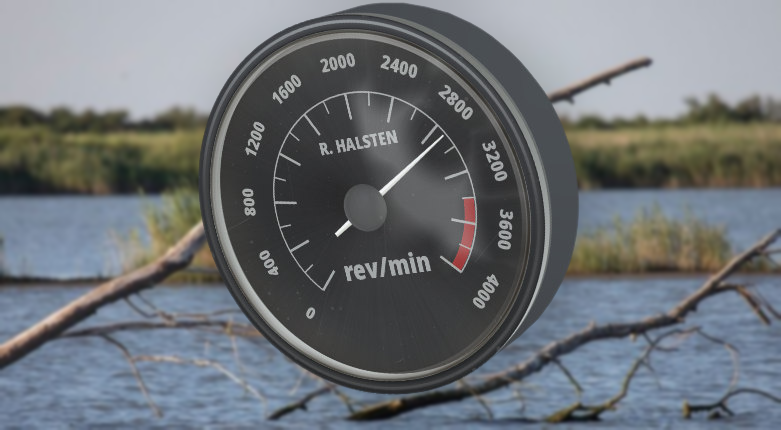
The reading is 2900 rpm
